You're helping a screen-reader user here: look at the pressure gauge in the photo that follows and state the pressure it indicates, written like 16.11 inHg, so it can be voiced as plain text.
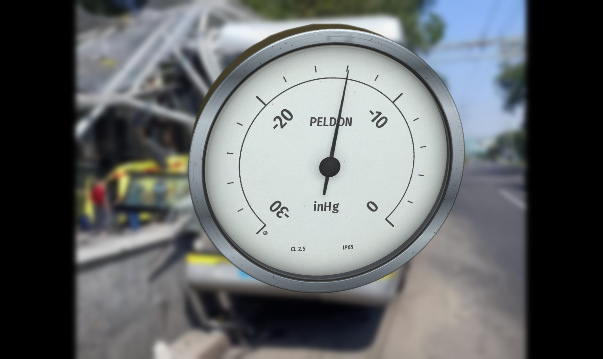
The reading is -14 inHg
